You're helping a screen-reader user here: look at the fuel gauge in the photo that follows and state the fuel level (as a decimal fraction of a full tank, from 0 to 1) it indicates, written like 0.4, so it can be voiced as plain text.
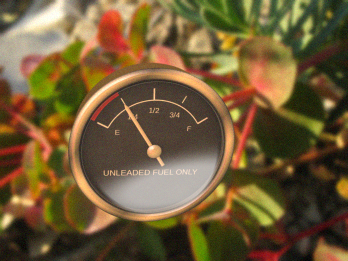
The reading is 0.25
